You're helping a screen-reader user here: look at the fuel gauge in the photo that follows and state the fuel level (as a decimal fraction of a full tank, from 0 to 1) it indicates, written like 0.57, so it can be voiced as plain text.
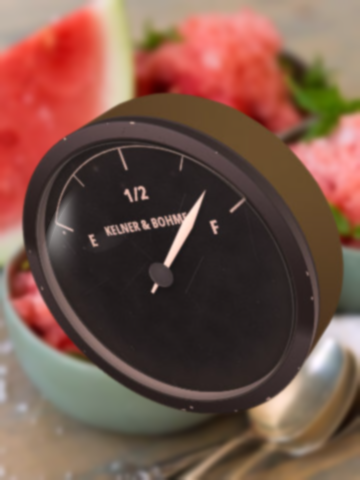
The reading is 0.875
